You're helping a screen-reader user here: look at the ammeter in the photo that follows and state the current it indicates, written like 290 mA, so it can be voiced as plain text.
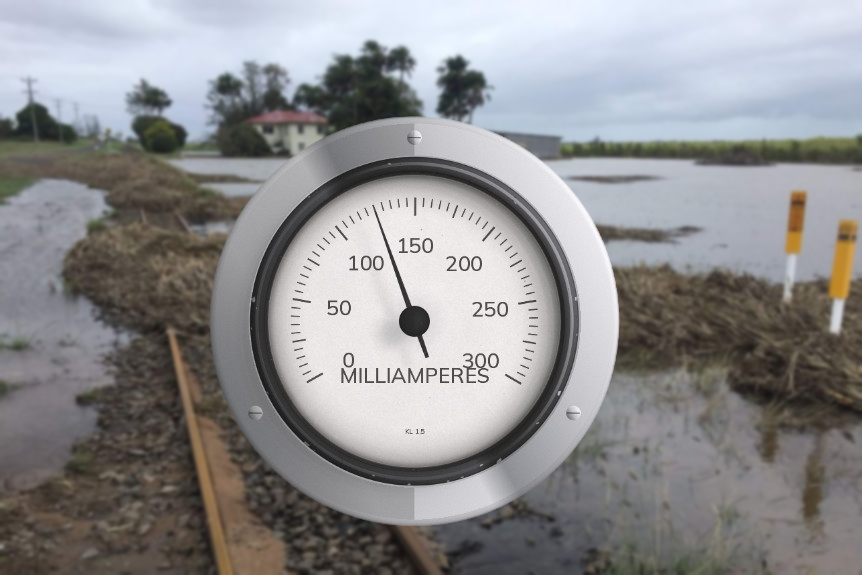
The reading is 125 mA
